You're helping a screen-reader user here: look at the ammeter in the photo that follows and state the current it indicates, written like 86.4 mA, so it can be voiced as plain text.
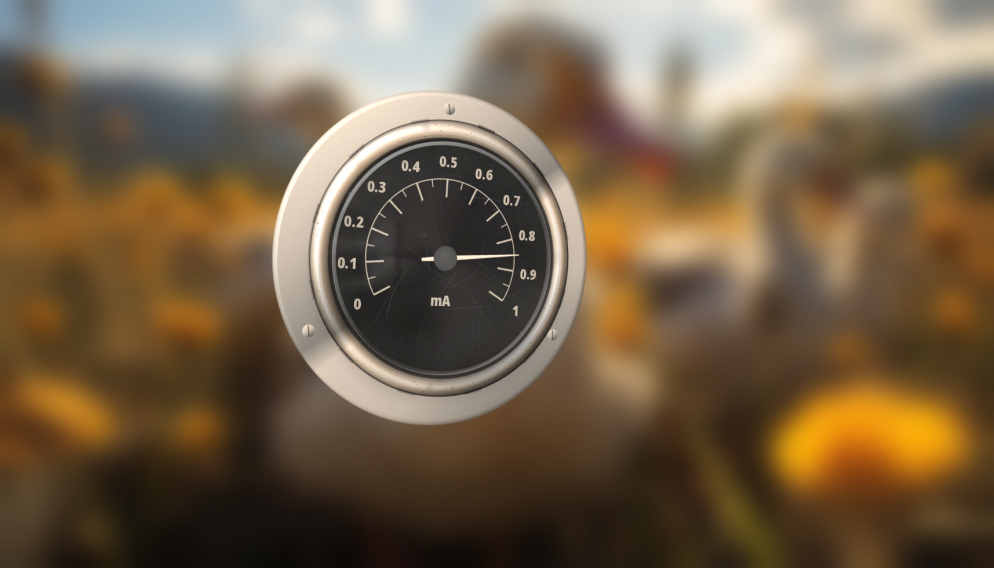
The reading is 0.85 mA
